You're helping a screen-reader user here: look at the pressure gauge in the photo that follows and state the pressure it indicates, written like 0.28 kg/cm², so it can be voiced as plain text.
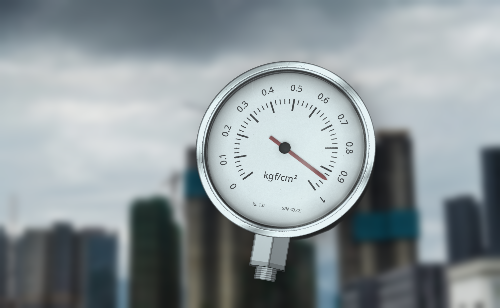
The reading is 0.94 kg/cm²
